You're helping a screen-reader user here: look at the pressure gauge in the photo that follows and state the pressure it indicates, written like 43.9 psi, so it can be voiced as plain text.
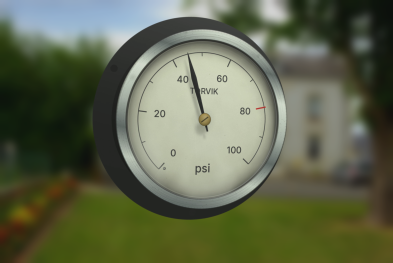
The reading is 45 psi
